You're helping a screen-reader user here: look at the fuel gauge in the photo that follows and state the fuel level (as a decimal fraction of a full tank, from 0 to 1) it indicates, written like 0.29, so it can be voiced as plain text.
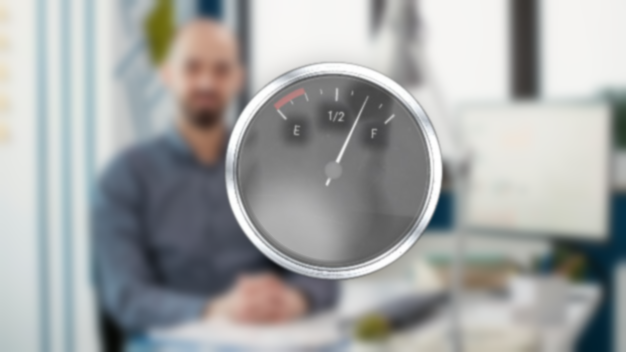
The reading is 0.75
